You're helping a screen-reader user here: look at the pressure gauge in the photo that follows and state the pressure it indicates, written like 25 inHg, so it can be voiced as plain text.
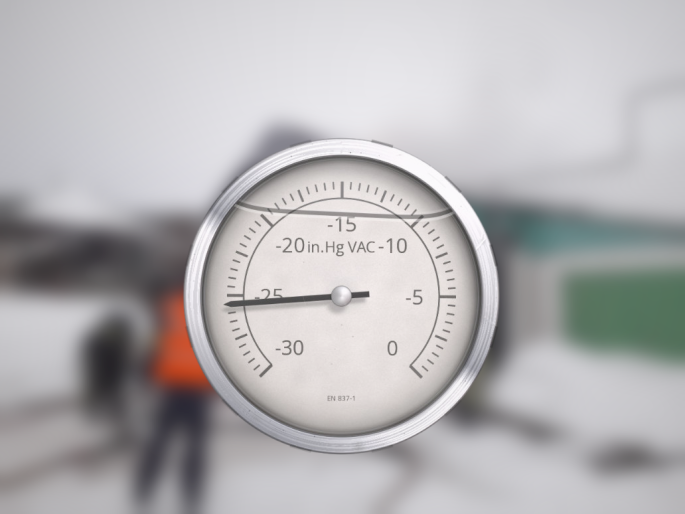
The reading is -25.5 inHg
